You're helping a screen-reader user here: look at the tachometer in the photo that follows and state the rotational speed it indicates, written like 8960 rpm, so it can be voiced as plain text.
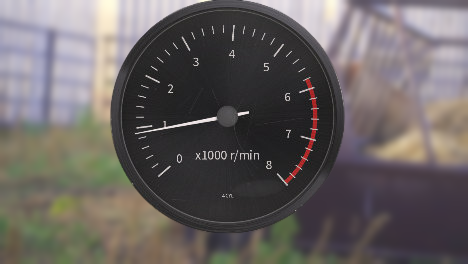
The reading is 900 rpm
